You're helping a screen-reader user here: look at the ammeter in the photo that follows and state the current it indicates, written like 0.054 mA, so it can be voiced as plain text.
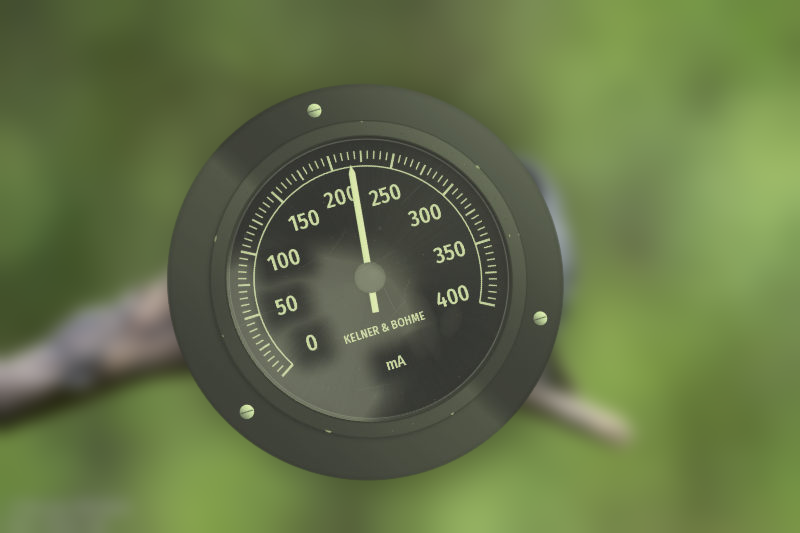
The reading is 215 mA
